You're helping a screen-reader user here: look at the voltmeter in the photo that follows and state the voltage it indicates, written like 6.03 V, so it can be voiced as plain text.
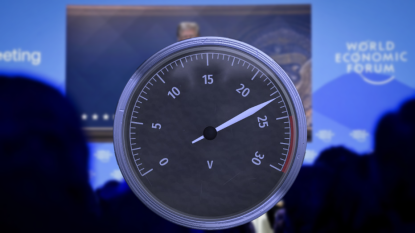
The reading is 23 V
